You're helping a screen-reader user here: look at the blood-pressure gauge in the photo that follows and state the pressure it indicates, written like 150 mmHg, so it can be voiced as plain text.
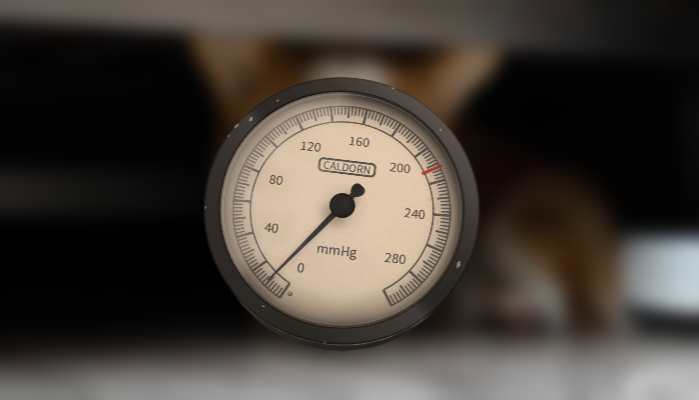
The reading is 10 mmHg
